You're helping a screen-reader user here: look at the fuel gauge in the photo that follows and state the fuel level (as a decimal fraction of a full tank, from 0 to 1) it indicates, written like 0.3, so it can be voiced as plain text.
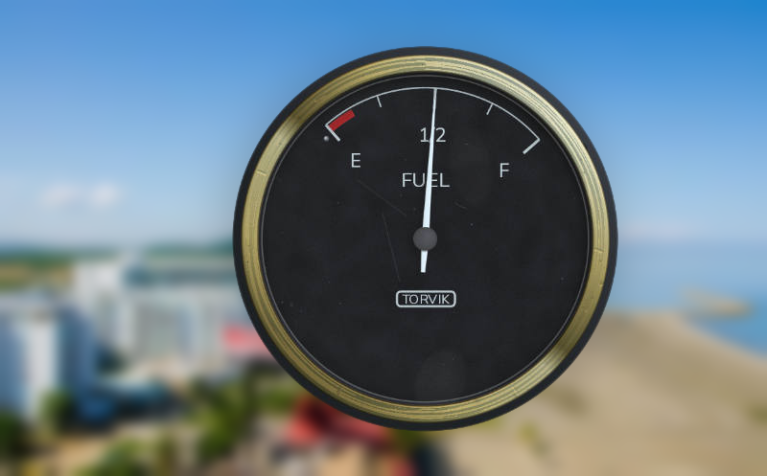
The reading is 0.5
